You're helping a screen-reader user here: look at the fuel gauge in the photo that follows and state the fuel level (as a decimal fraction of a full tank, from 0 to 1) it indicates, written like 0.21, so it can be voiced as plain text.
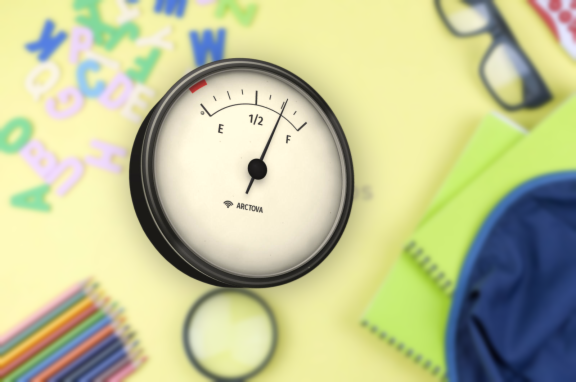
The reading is 0.75
